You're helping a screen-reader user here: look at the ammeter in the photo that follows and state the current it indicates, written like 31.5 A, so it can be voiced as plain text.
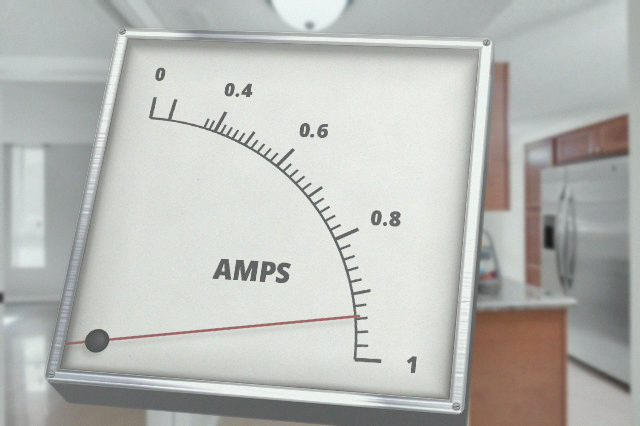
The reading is 0.94 A
